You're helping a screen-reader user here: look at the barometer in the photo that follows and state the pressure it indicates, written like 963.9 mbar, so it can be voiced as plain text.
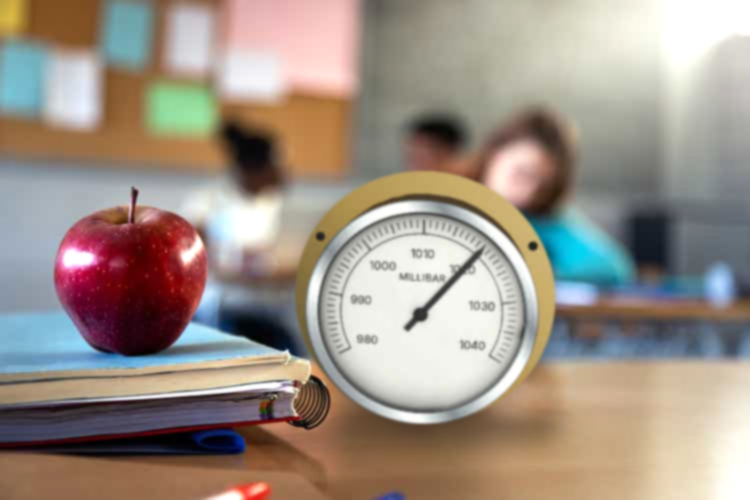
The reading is 1020 mbar
